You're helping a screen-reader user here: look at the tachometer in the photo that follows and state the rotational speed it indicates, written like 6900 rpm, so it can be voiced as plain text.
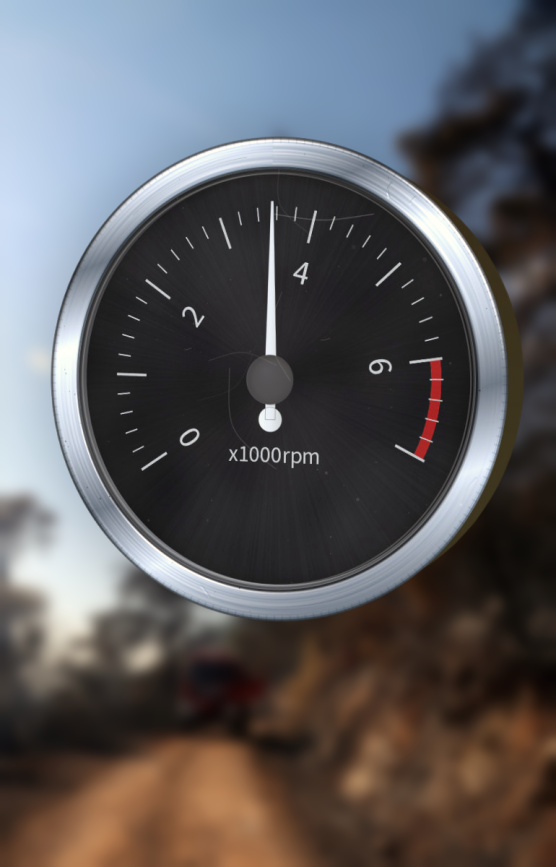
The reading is 3600 rpm
